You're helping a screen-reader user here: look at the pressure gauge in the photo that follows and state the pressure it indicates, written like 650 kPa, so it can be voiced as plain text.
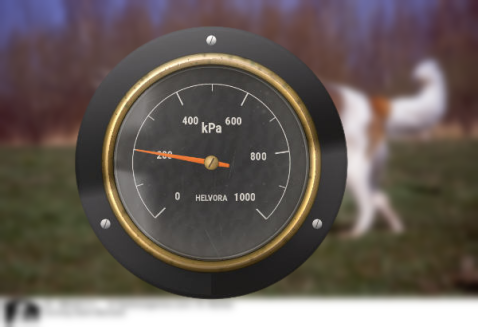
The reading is 200 kPa
